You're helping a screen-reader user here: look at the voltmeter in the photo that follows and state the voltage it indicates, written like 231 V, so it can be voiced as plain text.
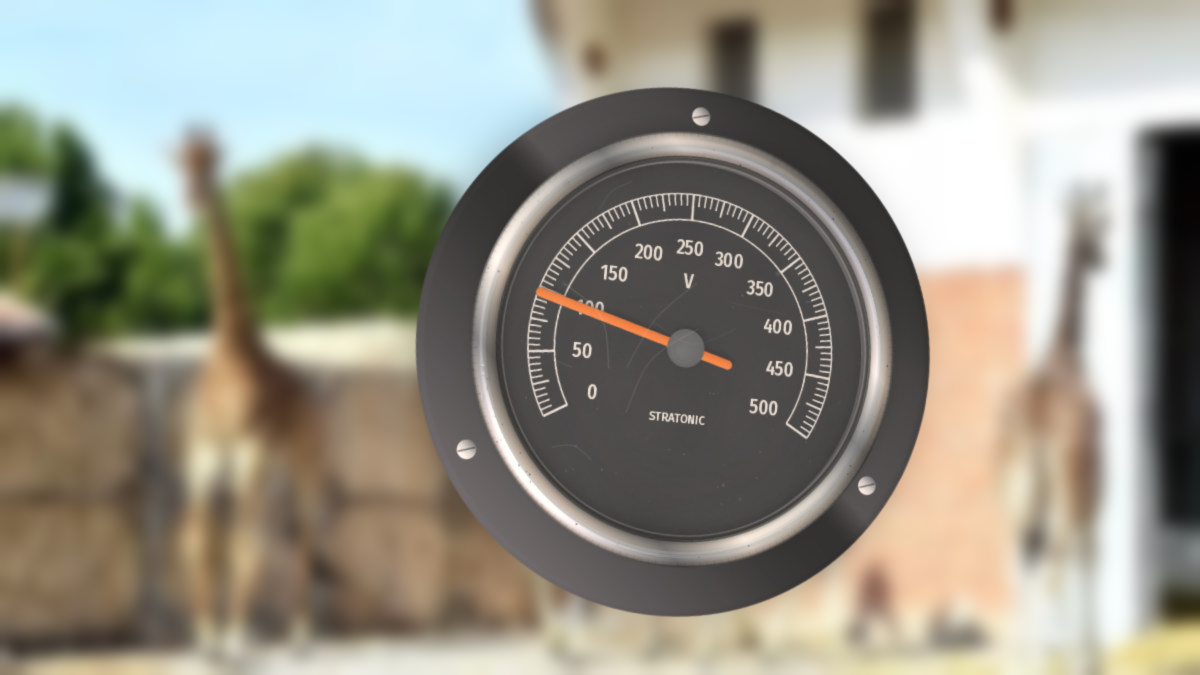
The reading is 95 V
